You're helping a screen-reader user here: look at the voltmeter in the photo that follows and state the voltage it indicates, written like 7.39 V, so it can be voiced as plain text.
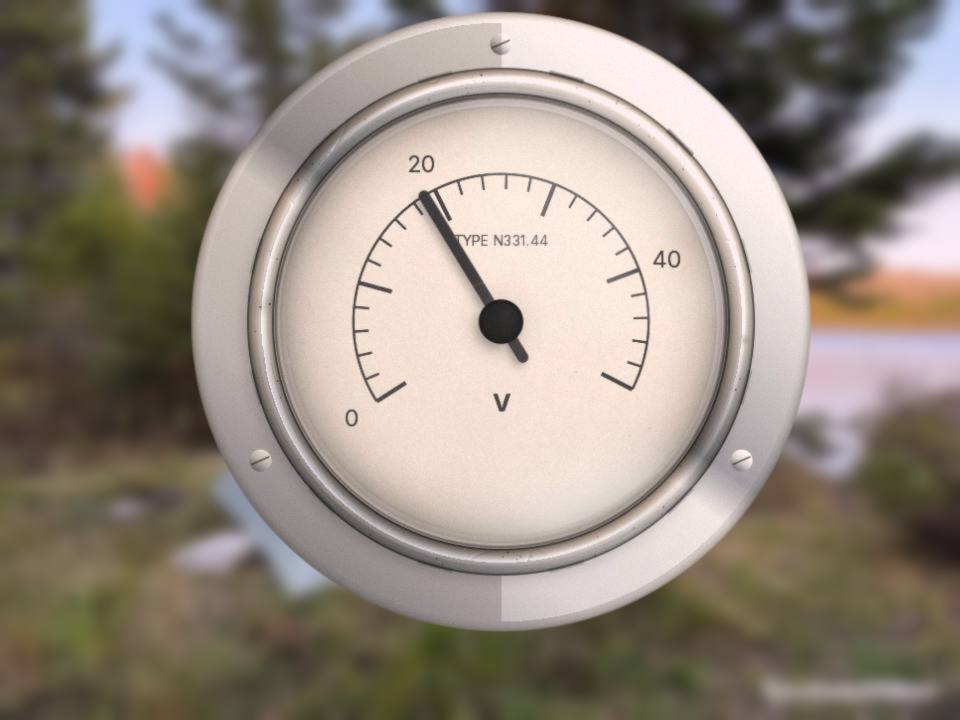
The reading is 19 V
